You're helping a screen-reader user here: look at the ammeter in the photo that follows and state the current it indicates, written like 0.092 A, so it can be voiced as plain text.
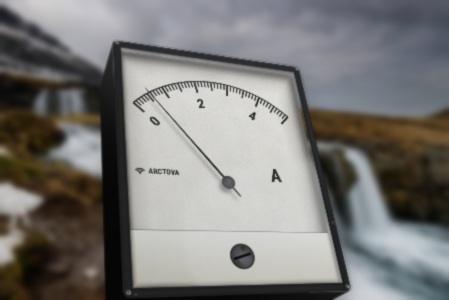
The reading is 0.5 A
